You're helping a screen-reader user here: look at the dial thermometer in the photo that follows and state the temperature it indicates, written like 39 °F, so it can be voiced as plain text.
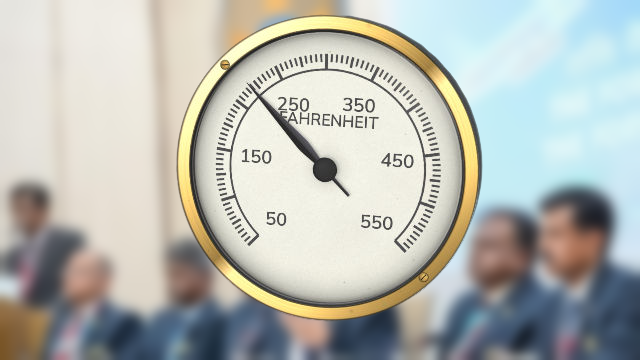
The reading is 220 °F
